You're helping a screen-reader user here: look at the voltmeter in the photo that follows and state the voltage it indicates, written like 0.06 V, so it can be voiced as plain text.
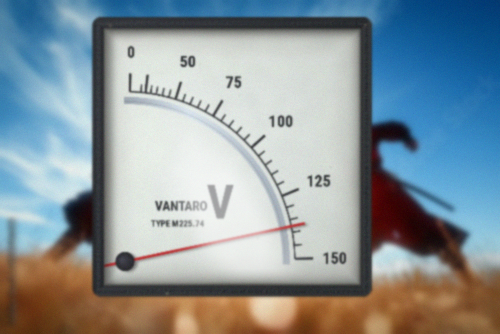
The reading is 137.5 V
